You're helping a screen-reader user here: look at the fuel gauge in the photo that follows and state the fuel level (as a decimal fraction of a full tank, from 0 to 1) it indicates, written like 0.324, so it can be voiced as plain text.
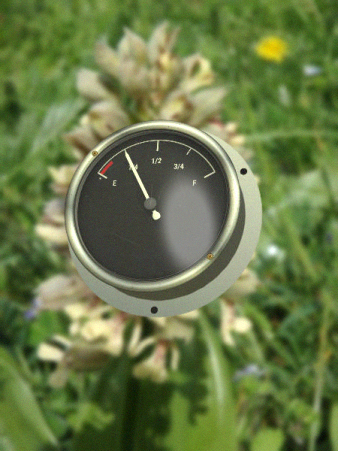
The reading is 0.25
